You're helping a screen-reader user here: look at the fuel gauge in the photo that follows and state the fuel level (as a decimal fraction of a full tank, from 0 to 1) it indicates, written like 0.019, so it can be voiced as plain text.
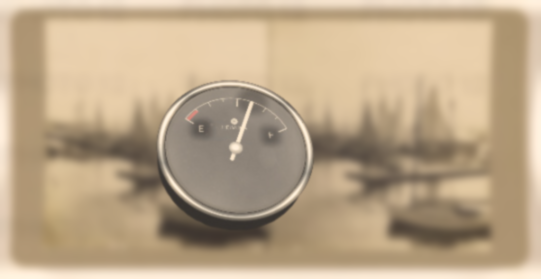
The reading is 0.625
